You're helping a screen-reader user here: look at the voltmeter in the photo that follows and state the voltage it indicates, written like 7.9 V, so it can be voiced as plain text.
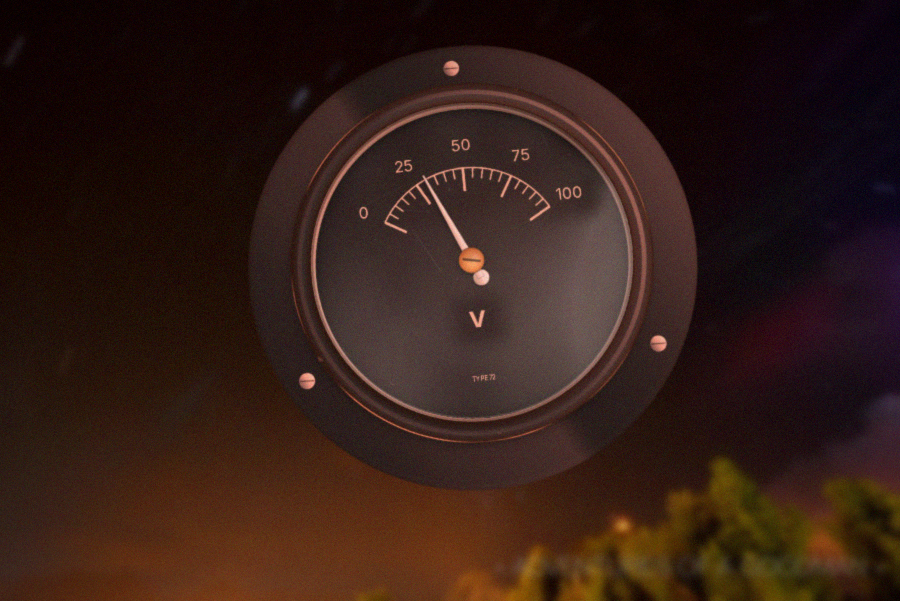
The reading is 30 V
